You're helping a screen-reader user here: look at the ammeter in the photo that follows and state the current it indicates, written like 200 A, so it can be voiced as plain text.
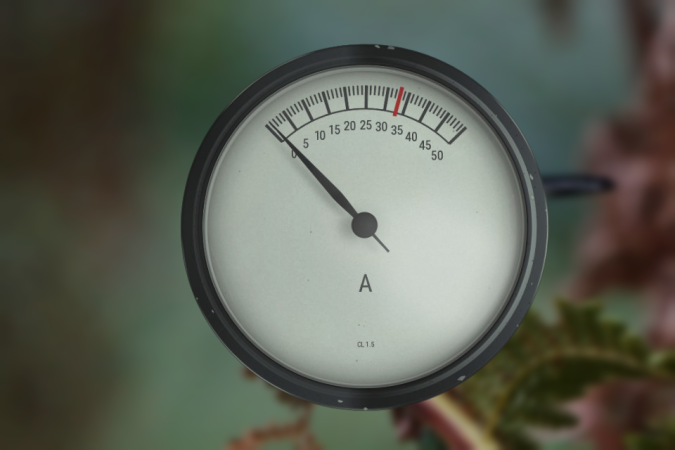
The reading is 1 A
